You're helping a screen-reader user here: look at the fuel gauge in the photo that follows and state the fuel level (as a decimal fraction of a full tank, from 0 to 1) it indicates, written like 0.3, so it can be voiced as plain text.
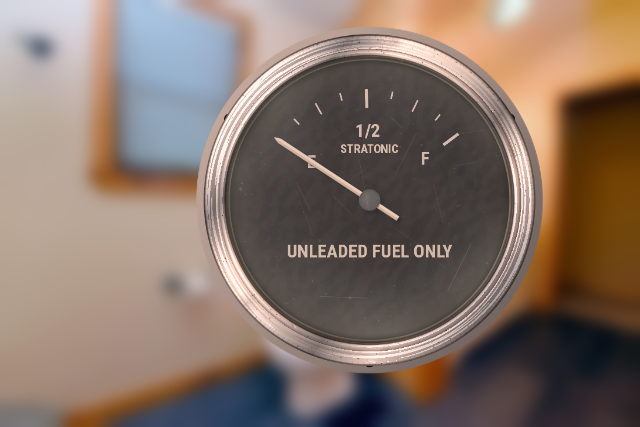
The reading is 0
